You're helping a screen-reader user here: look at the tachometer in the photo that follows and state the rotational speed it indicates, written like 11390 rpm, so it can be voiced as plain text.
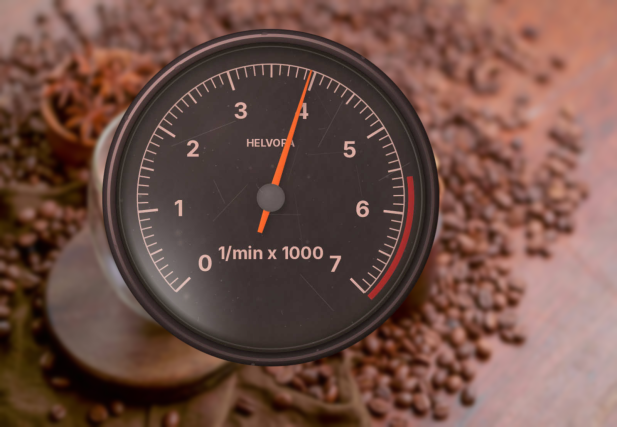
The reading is 3950 rpm
